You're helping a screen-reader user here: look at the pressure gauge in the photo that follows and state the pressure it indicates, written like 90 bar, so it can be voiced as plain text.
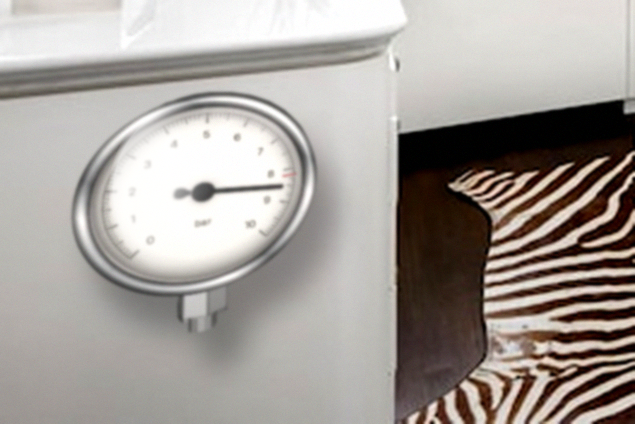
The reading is 8.5 bar
